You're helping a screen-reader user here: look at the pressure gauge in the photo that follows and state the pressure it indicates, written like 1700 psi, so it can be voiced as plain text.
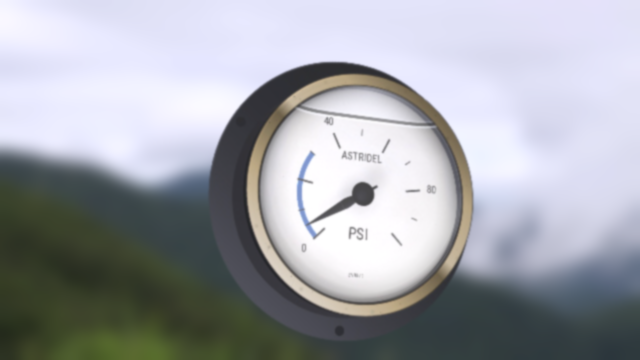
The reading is 5 psi
